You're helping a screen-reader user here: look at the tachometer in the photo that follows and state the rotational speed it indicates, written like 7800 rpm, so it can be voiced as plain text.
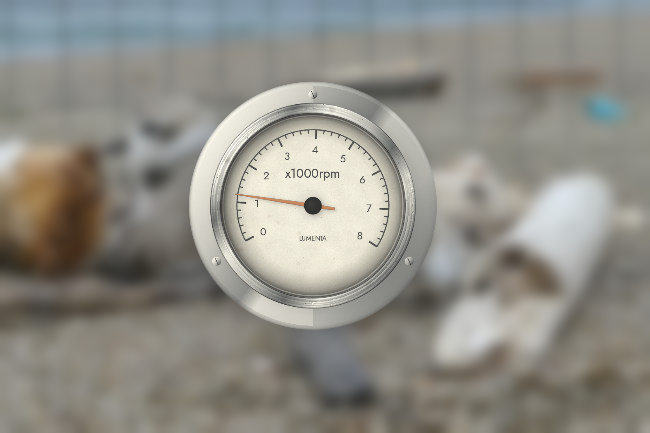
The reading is 1200 rpm
